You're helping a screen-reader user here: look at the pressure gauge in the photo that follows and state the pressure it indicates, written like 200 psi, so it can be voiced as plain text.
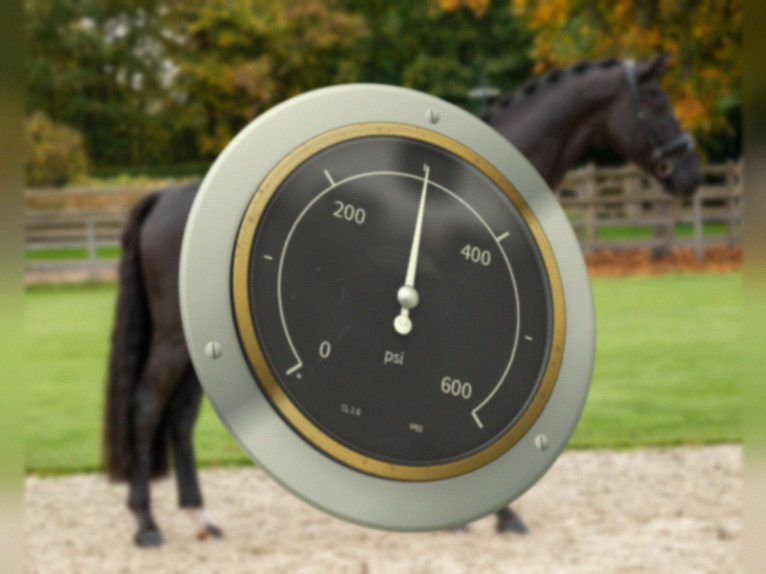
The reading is 300 psi
